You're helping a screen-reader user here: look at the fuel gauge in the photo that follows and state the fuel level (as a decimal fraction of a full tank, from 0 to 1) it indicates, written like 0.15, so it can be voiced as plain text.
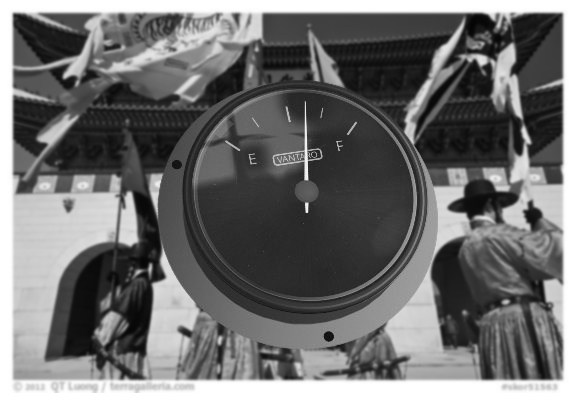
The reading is 0.625
